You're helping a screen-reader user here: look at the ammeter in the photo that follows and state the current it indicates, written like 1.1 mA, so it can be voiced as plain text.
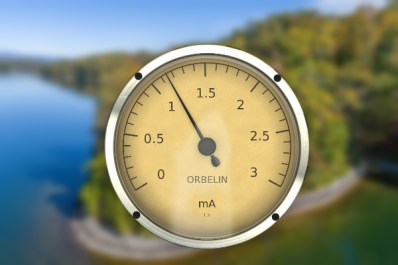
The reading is 1.15 mA
